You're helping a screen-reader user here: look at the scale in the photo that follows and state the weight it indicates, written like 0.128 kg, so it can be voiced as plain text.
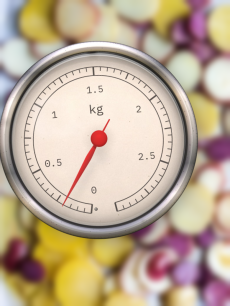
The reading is 0.2 kg
